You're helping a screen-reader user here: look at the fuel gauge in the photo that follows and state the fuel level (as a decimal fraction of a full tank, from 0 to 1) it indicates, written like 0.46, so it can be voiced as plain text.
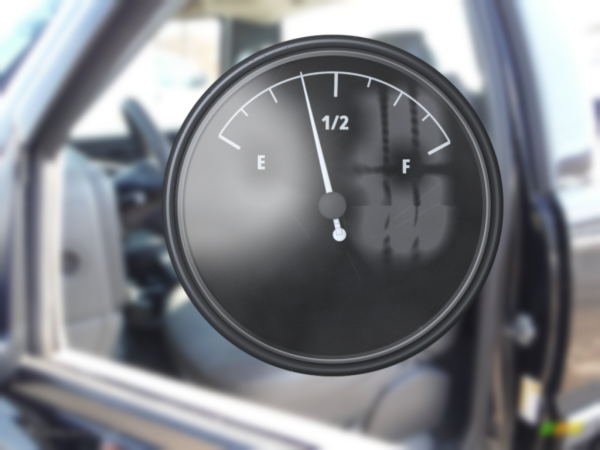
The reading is 0.375
